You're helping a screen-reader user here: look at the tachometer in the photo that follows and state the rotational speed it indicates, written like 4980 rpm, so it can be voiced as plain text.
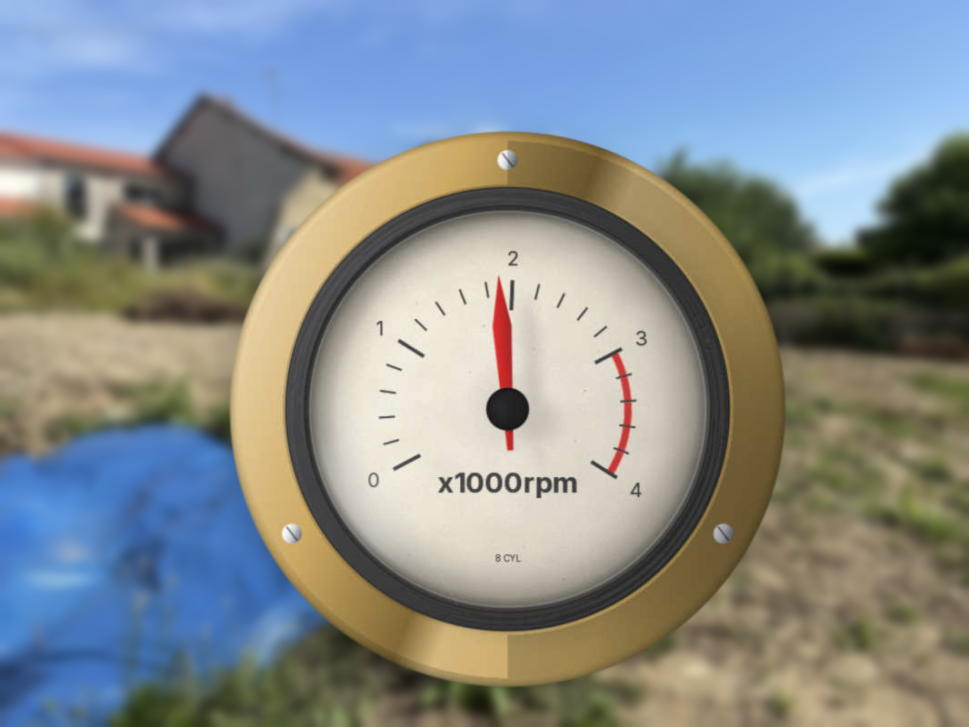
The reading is 1900 rpm
